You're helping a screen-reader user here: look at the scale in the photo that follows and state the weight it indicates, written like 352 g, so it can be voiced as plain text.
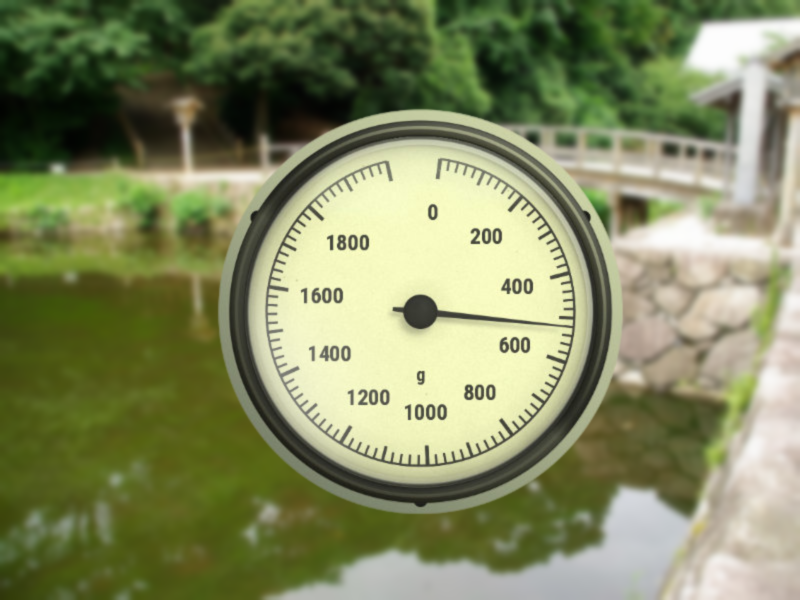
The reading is 520 g
